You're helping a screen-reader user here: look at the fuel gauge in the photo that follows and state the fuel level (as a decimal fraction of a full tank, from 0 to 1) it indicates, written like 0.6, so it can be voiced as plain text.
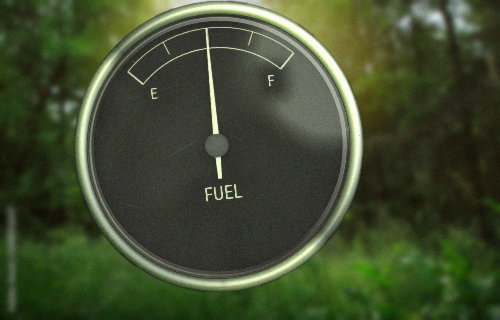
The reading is 0.5
